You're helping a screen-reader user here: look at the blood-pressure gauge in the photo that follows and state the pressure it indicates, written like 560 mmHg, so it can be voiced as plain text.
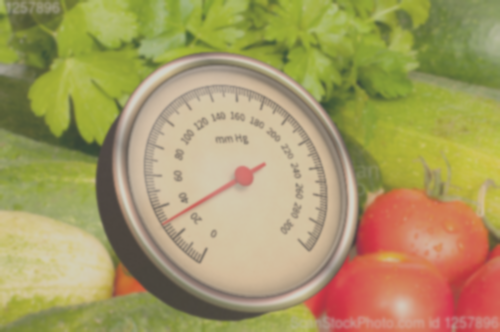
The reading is 30 mmHg
